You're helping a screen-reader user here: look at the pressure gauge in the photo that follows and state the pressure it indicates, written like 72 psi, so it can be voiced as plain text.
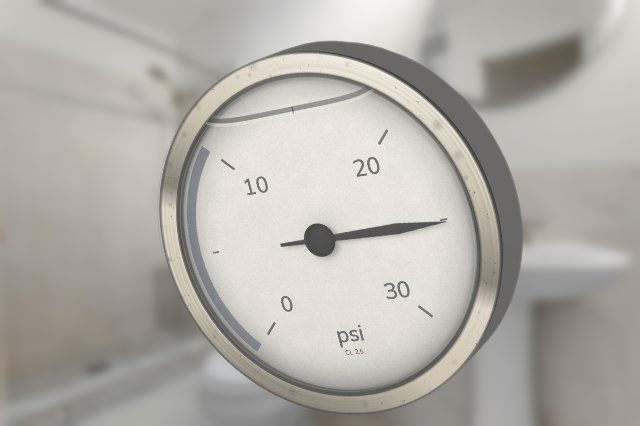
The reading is 25 psi
